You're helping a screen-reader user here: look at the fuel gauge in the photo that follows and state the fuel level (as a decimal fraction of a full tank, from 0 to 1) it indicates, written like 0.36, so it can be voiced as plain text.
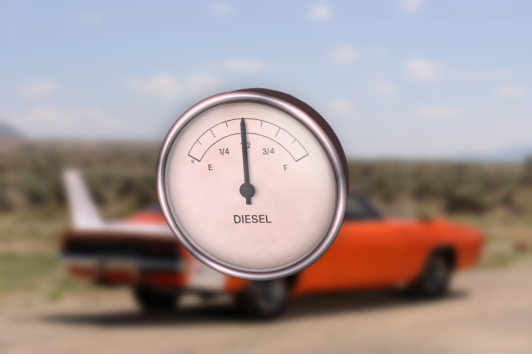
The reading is 0.5
